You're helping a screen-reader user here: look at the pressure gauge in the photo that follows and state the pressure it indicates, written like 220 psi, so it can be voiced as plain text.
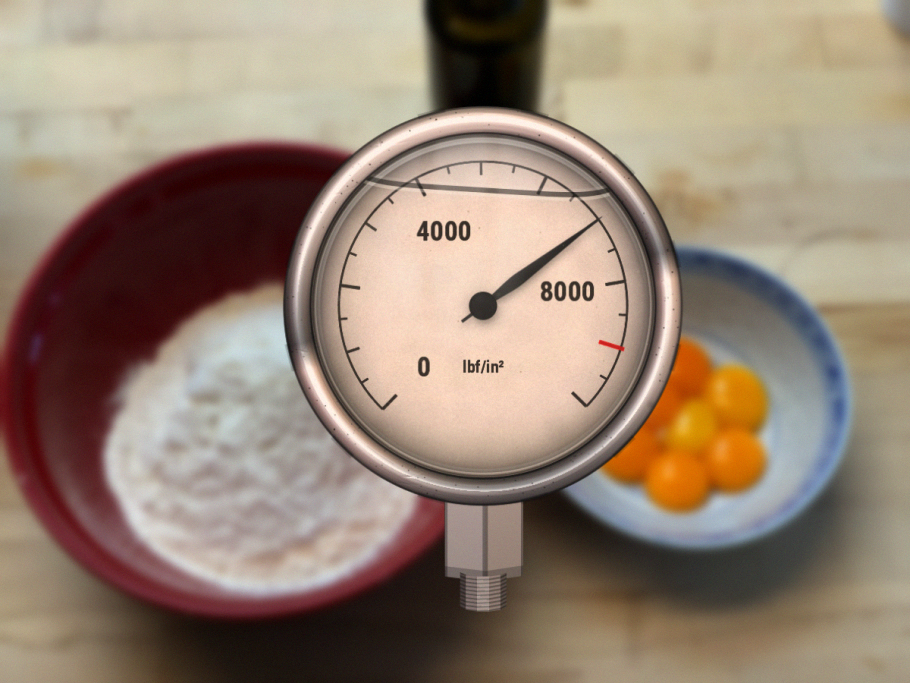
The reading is 7000 psi
